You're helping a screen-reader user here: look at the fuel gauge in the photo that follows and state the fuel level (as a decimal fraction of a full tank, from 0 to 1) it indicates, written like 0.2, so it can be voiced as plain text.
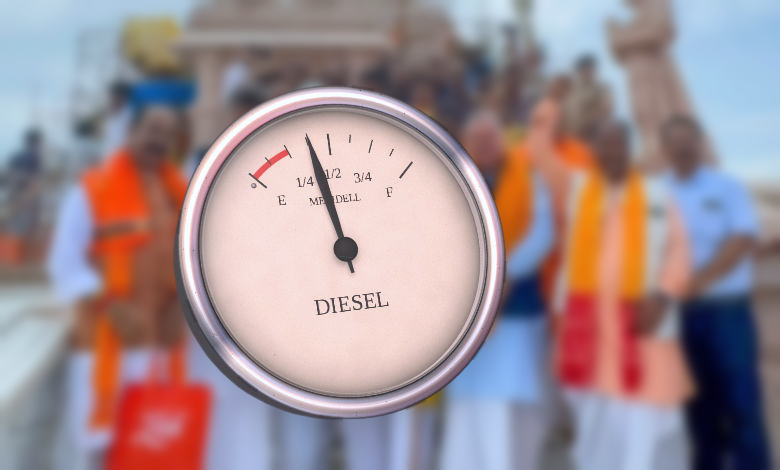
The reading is 0.375
